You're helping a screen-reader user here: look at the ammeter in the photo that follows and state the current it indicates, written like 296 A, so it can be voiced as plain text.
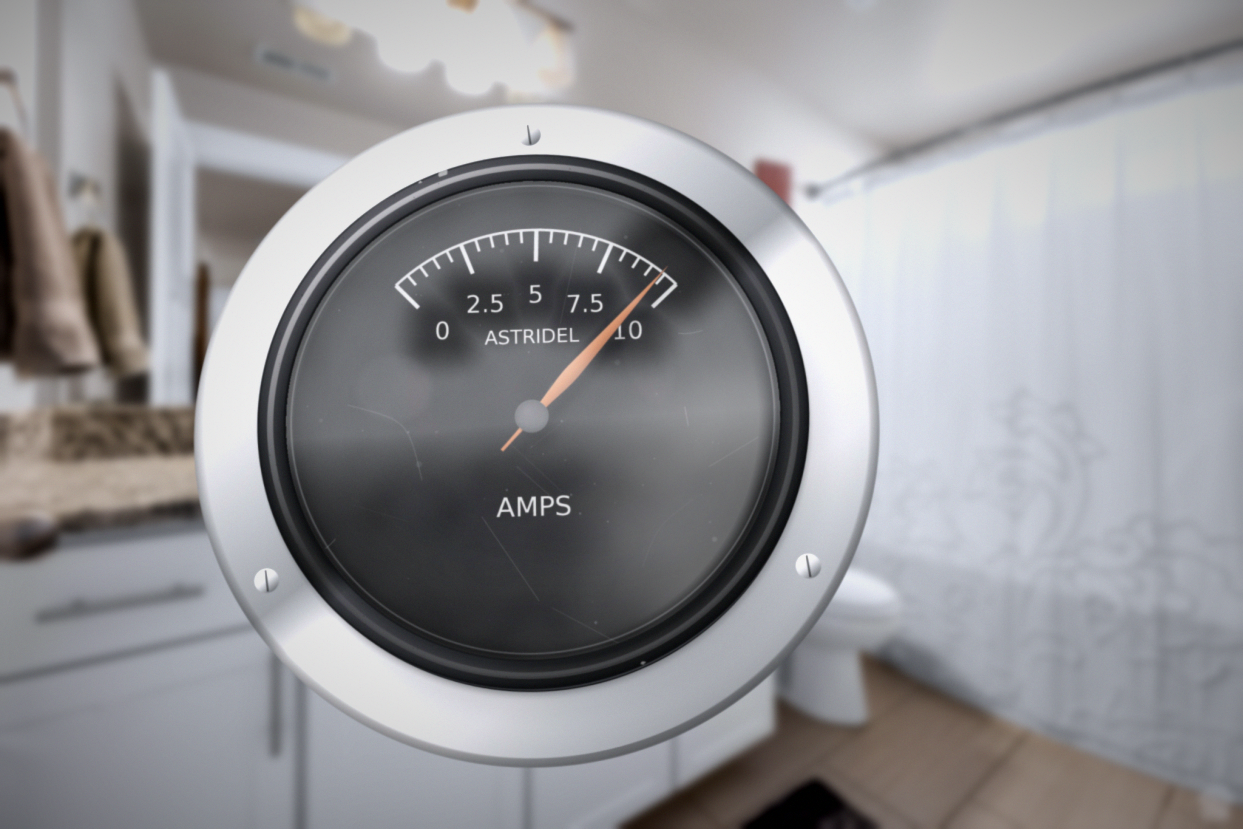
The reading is 9.5 A
